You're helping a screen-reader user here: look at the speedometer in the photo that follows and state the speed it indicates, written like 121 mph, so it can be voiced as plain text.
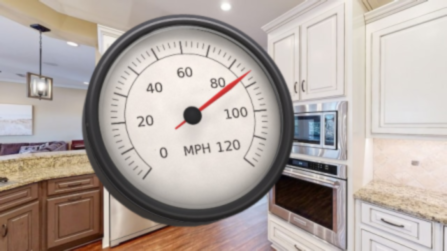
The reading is 86 mph
